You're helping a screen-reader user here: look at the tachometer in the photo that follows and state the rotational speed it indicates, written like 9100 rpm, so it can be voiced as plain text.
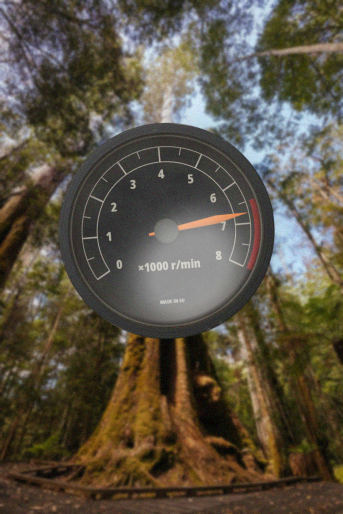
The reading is 6750 rpm
